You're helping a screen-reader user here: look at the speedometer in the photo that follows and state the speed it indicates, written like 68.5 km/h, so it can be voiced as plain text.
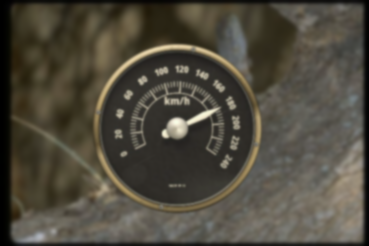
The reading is 180 km/h
